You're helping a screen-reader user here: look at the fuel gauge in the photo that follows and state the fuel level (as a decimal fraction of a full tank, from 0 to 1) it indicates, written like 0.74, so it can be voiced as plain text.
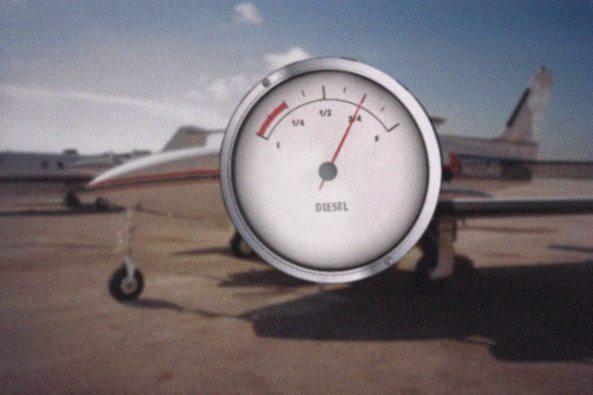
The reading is 0.75
